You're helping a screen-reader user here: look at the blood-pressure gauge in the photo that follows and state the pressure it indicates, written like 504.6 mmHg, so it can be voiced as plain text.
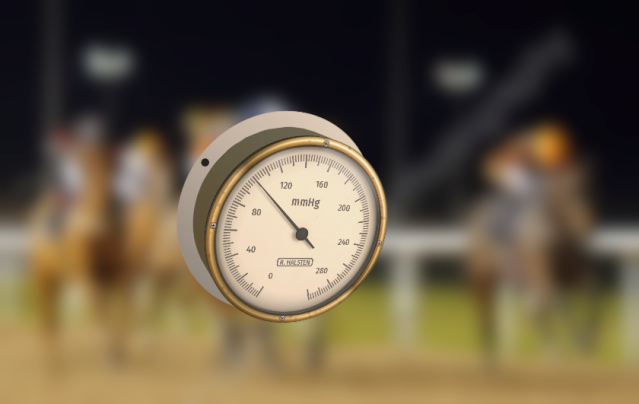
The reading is 100 mmHg
